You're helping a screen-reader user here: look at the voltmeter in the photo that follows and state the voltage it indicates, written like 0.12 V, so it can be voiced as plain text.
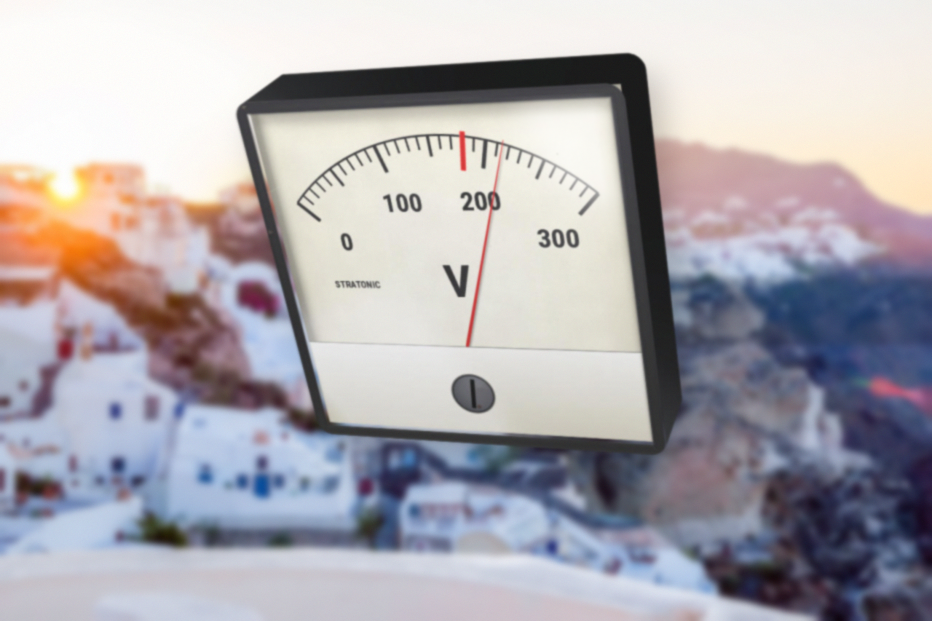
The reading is 215 V
